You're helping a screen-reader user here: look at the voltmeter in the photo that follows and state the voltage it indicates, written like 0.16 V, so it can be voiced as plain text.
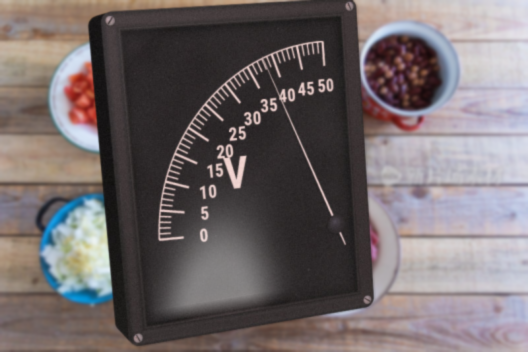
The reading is 38 V
